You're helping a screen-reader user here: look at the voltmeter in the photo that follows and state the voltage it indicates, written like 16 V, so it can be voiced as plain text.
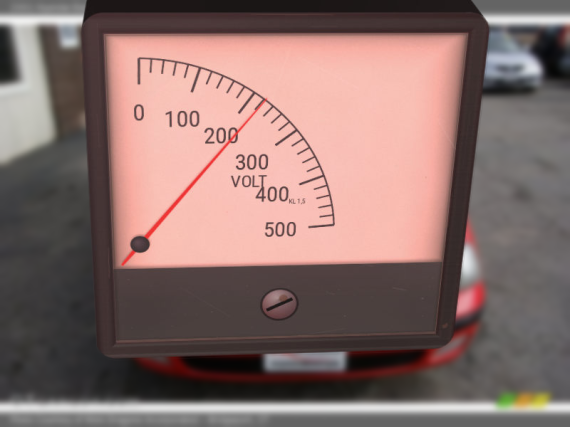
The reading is 220 V
